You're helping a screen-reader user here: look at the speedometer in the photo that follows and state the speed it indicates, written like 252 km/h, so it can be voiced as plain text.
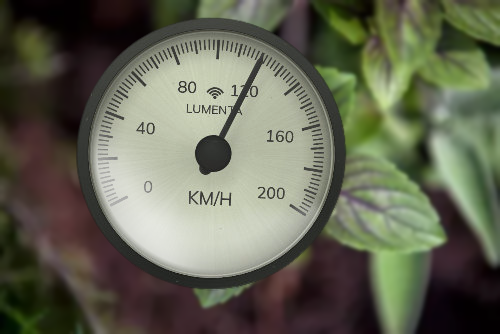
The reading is 120 km/h
